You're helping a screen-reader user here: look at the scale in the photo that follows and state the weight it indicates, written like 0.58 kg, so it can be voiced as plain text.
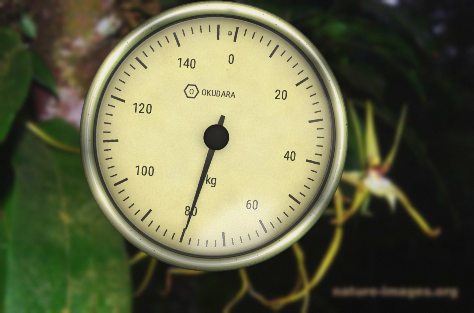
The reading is 80 kg
